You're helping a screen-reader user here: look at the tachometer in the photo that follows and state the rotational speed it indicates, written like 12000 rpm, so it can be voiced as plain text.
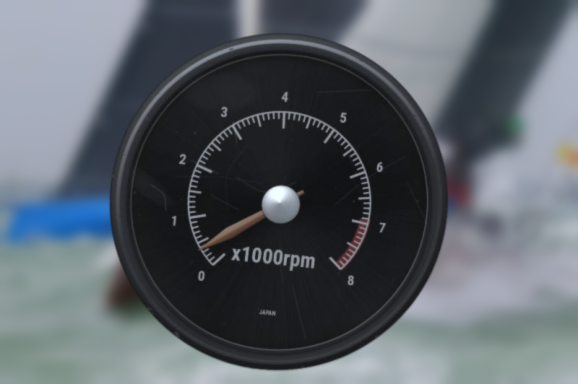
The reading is 400 rpm
